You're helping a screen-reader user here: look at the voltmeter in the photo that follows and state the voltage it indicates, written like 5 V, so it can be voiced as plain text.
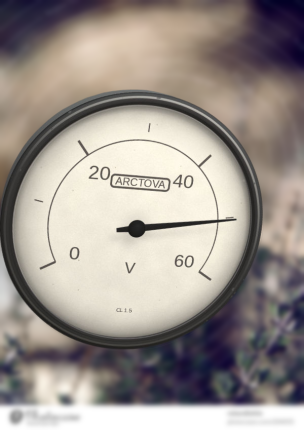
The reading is 50 V
